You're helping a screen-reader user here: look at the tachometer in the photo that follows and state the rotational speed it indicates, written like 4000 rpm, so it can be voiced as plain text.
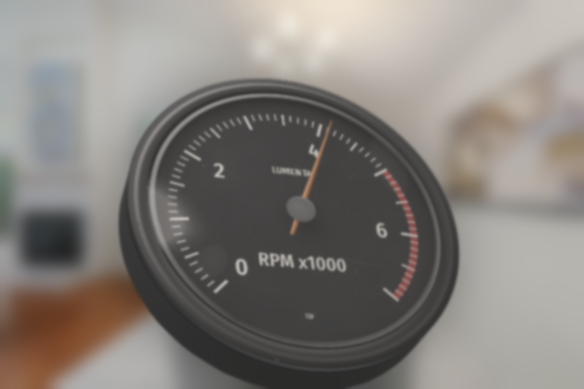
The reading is 4100 rpm
